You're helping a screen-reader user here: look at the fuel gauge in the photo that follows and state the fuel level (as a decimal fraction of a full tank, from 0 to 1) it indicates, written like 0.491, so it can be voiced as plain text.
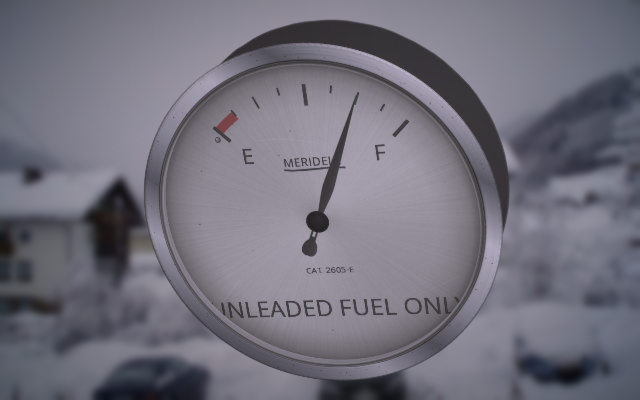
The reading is 0.75
